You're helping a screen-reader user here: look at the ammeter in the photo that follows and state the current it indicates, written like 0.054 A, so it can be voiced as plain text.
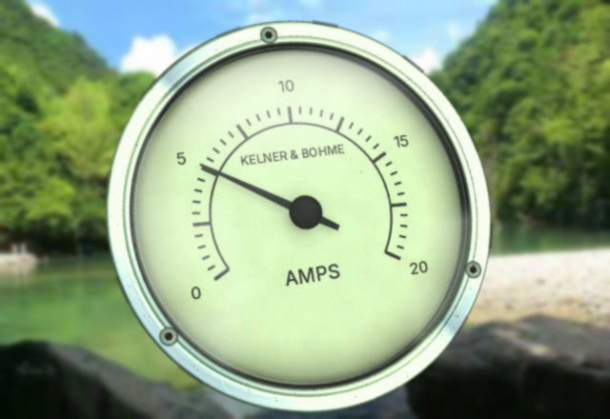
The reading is 5 A
